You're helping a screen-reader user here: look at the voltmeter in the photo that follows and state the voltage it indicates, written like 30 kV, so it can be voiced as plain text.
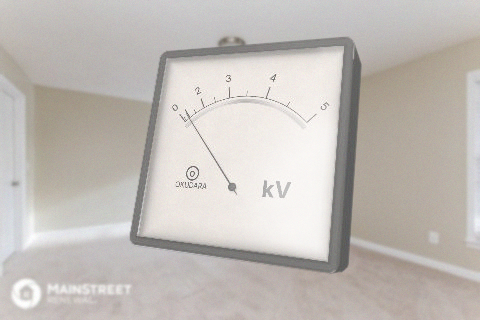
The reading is 1 kV
